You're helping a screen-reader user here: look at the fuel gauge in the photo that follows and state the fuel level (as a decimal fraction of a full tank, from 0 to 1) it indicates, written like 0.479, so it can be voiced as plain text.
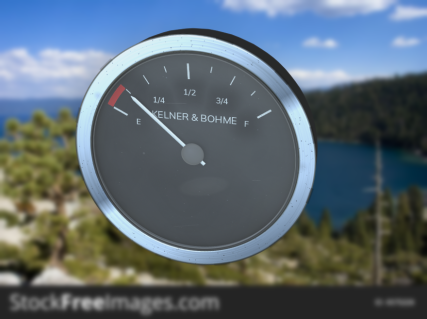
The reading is 0.125
